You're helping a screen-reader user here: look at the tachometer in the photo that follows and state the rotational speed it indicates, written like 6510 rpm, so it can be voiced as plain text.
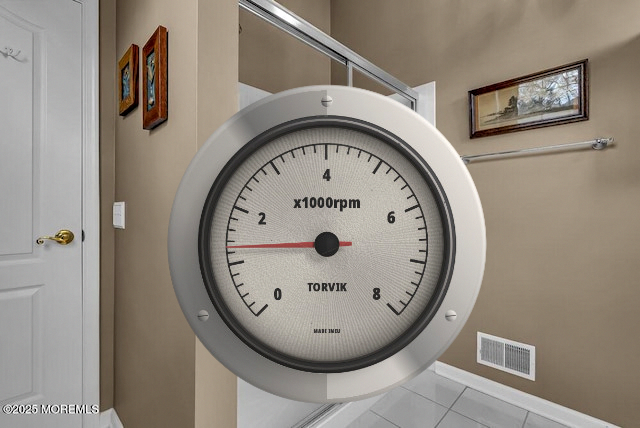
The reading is 1300 rpm
